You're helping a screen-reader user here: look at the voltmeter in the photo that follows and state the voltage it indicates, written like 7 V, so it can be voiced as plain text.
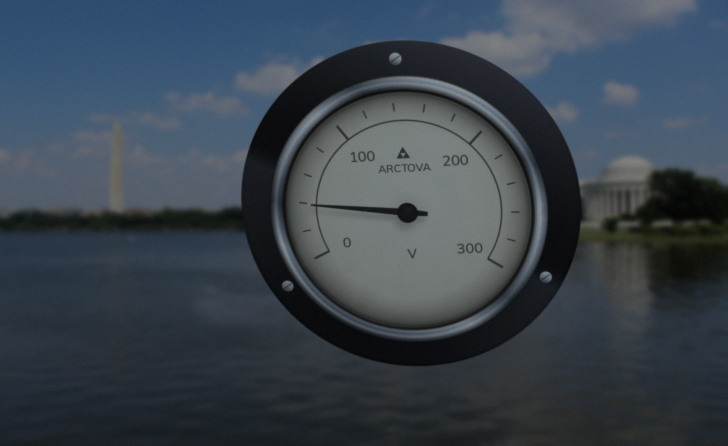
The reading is 40 V
